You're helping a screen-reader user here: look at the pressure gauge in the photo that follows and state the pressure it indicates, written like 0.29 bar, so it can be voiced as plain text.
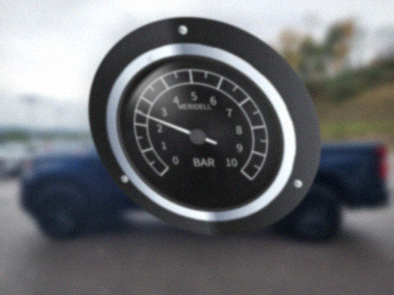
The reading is 2.5 bar
